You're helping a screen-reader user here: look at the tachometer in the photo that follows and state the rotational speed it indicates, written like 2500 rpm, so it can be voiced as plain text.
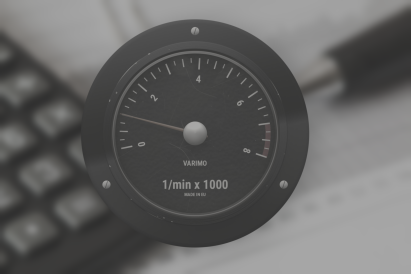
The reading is 1000 rpm
